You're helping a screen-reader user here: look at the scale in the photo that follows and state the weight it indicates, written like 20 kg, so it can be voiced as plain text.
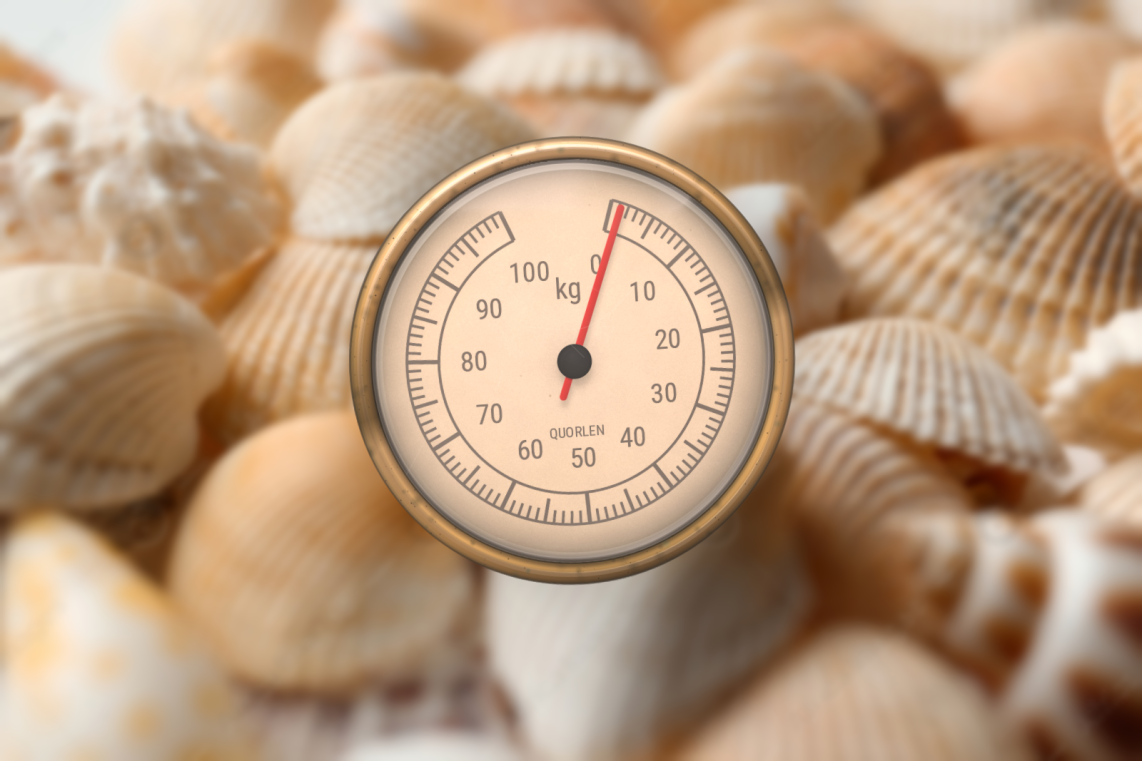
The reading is 1 kg
